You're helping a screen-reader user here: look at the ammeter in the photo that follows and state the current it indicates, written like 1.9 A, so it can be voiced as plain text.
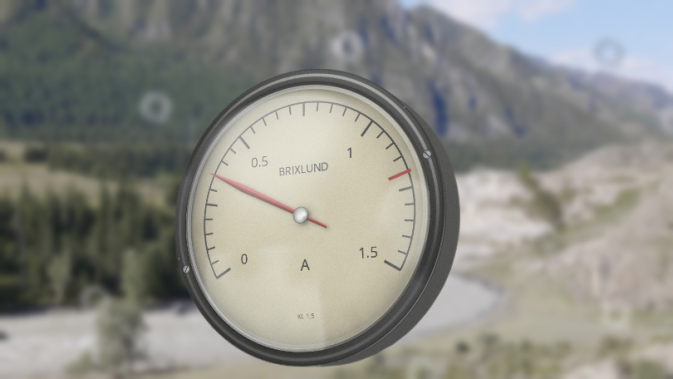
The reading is 0.35 A
